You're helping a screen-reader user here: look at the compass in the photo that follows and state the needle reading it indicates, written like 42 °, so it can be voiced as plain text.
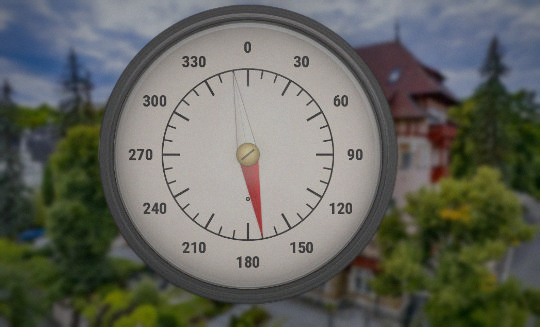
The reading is 170 °
